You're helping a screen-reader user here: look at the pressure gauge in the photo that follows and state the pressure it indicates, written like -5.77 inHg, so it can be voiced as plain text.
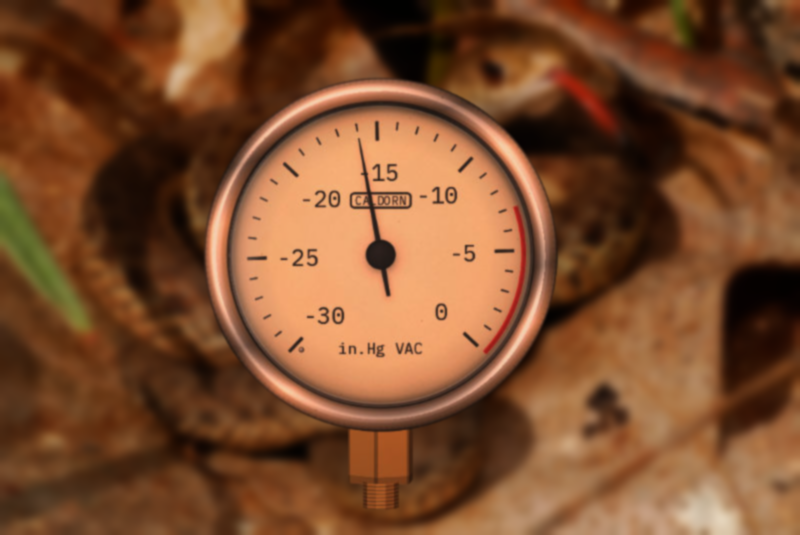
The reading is -16 inHg
